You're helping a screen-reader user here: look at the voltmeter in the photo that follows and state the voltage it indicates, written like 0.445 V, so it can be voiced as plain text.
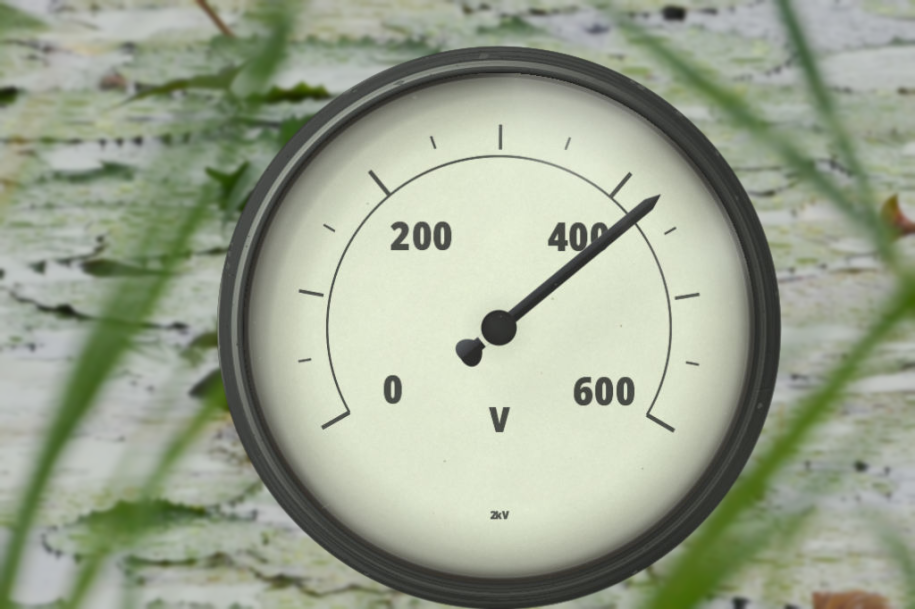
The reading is 425 V
